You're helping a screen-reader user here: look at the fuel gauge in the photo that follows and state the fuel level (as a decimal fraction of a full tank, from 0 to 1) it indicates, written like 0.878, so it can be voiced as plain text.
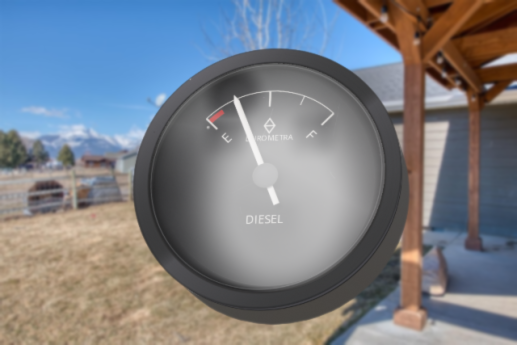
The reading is 0.25
